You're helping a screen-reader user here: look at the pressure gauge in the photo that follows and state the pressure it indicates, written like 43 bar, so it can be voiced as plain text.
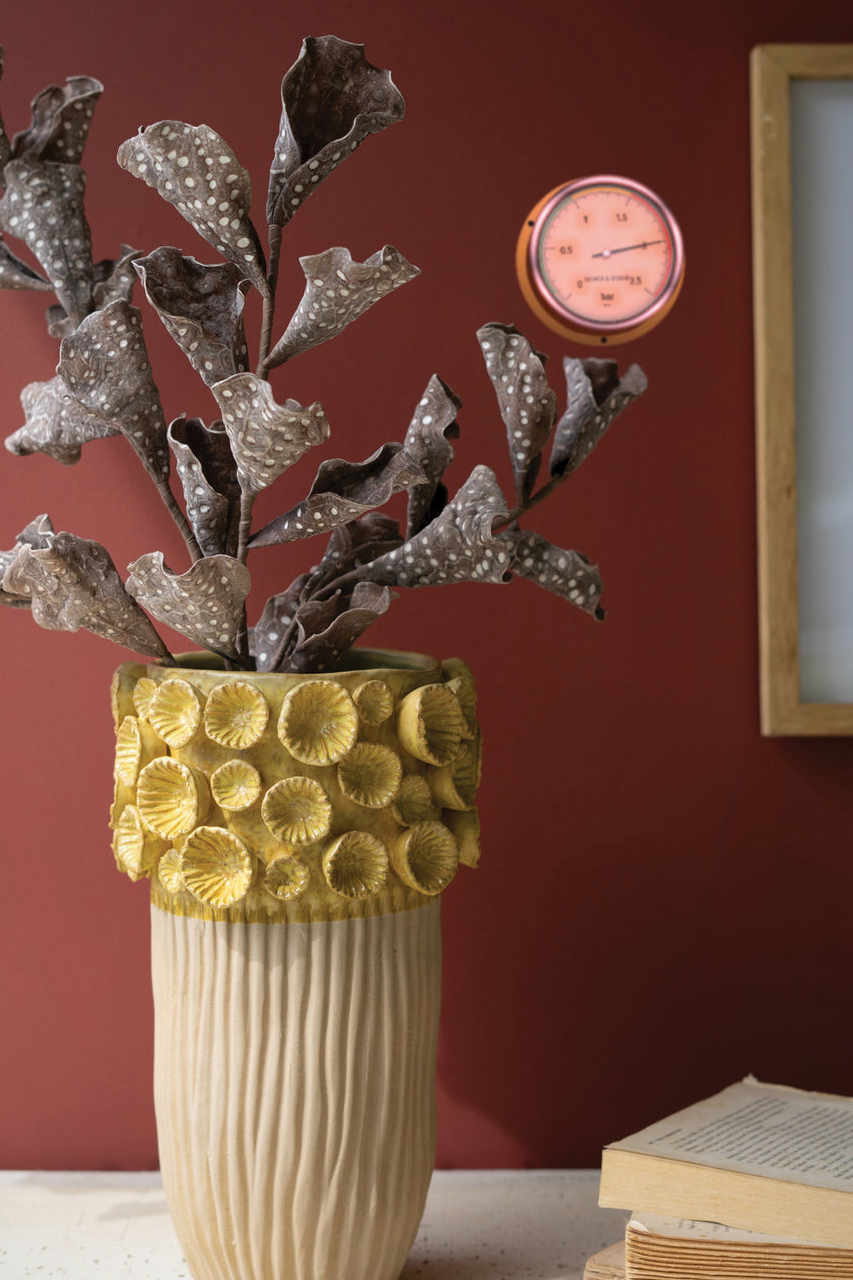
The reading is 2 bar
